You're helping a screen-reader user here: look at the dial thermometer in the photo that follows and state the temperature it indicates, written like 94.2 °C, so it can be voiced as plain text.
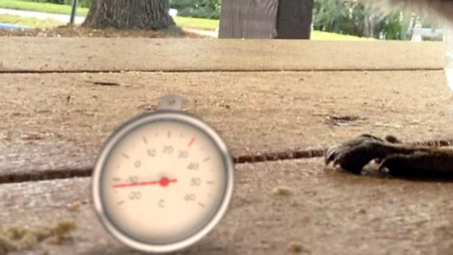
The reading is -12.5 °C
